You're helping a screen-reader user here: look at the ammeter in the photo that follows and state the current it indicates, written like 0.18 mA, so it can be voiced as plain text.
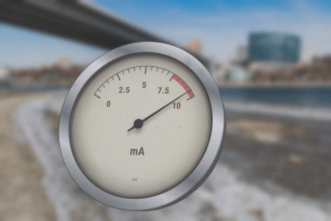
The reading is 9.5 mA
